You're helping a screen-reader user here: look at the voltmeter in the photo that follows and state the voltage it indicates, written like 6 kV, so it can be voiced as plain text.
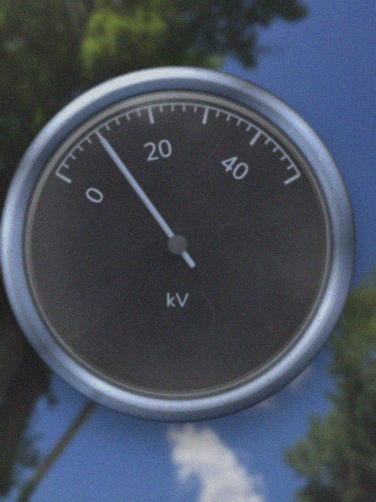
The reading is 10 kV
